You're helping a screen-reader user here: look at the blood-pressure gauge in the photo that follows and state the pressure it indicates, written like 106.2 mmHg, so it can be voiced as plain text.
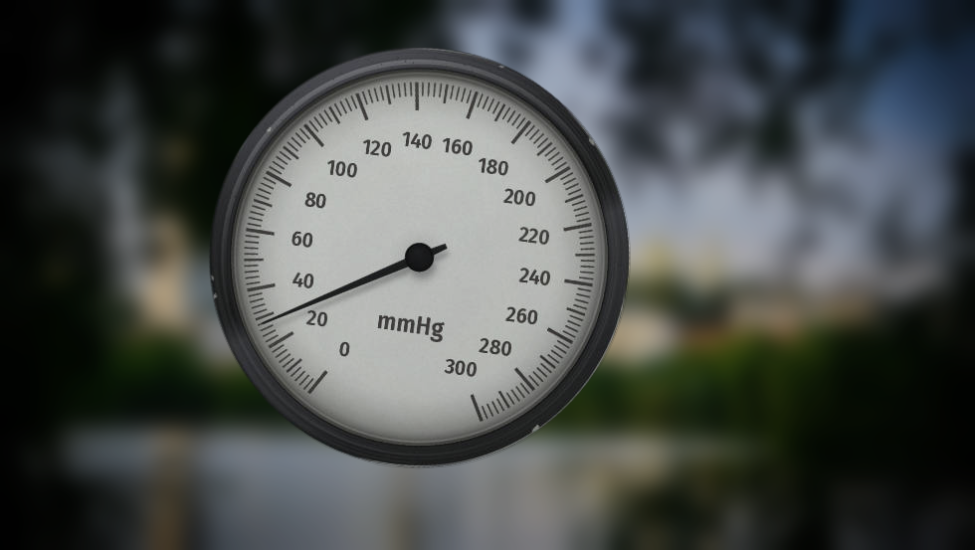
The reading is 28 mmHg
